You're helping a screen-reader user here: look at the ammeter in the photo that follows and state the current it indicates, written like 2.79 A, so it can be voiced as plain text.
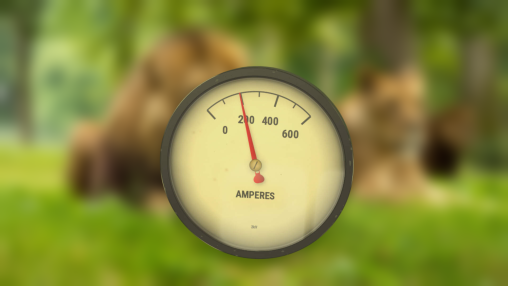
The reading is 200 A
